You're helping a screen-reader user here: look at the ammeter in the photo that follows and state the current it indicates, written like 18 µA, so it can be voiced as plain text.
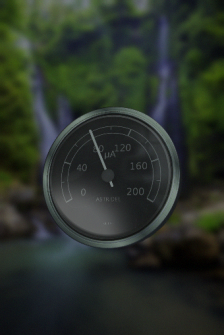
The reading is 80 µA
